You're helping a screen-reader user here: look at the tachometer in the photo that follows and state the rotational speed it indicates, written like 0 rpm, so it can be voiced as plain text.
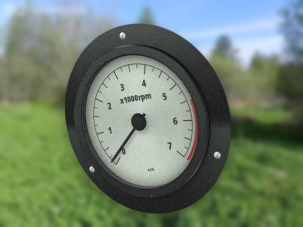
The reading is 125 rpm
